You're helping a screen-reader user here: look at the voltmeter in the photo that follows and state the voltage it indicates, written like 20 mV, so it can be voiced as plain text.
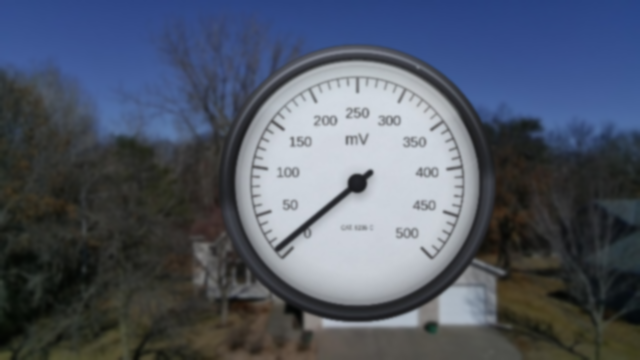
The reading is 10 mV
